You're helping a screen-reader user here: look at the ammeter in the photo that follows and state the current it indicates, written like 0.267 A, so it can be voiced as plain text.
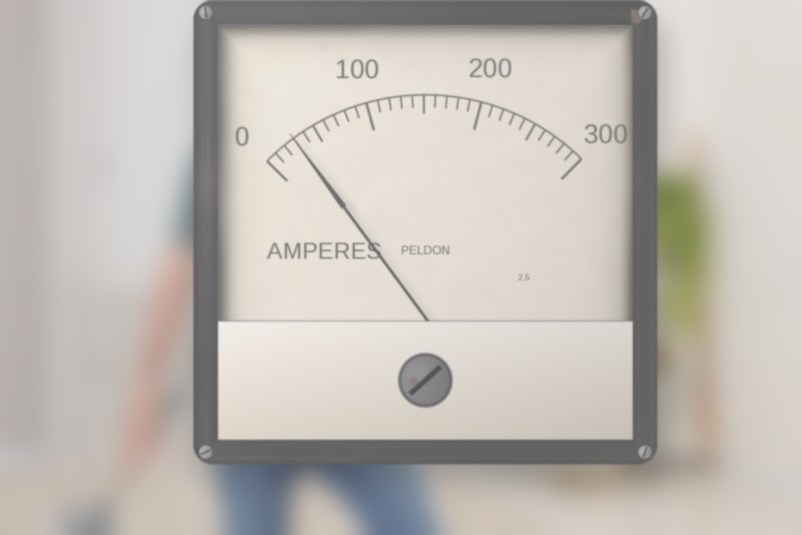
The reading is 30 A
